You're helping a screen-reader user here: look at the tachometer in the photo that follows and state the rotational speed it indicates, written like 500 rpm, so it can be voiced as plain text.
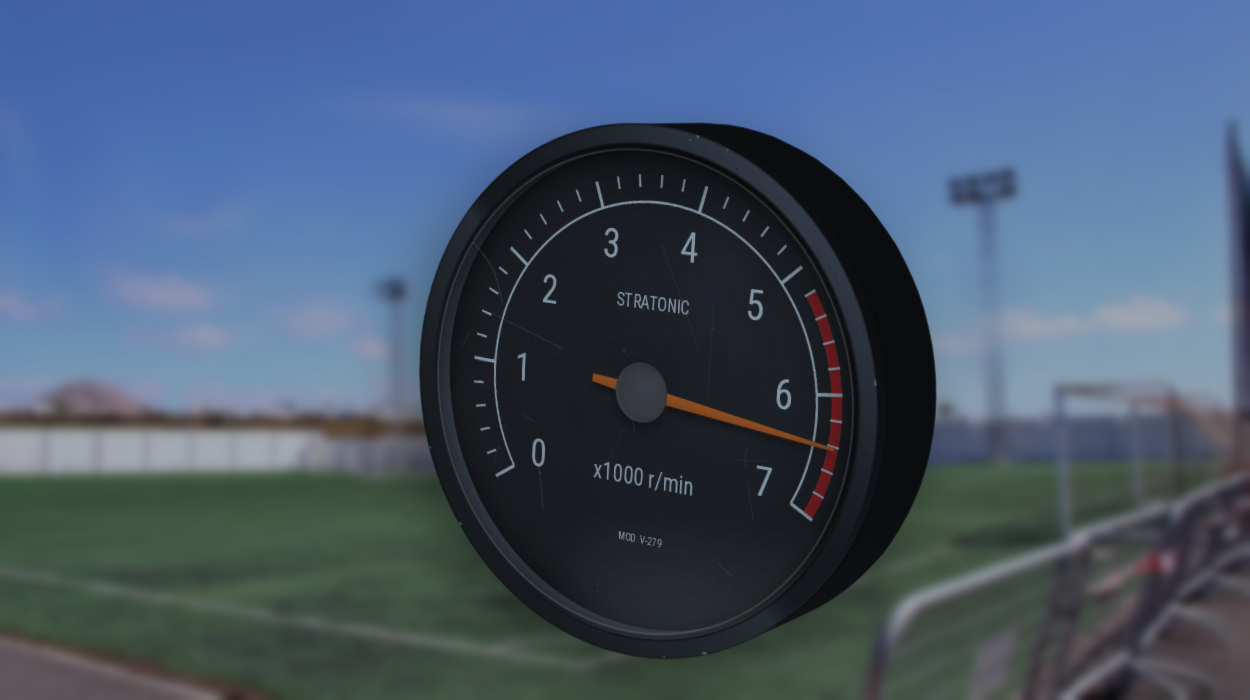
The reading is 6400 rpm
